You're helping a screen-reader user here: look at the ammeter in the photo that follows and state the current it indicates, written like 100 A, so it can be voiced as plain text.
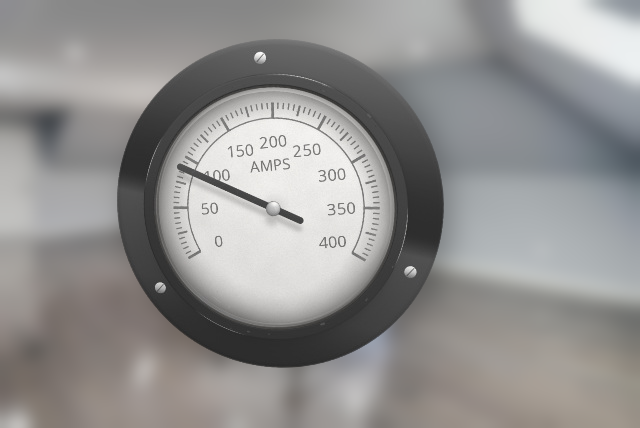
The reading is 90 A
